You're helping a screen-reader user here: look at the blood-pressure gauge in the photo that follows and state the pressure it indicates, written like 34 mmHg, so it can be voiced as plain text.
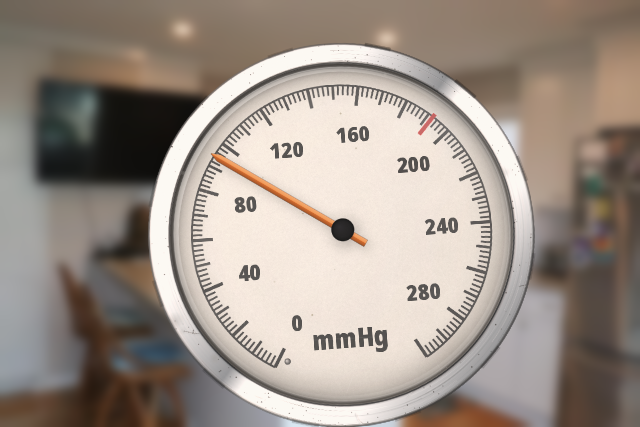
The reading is 94 mmHg
